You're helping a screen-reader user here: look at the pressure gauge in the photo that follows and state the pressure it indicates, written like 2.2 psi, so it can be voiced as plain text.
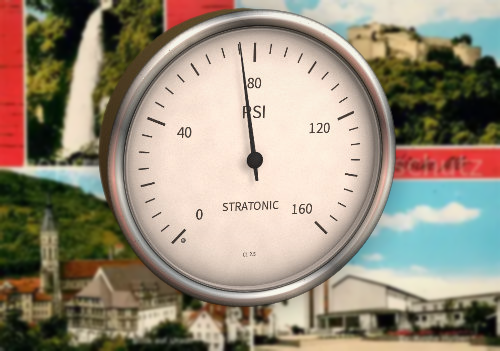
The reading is 75 psi
